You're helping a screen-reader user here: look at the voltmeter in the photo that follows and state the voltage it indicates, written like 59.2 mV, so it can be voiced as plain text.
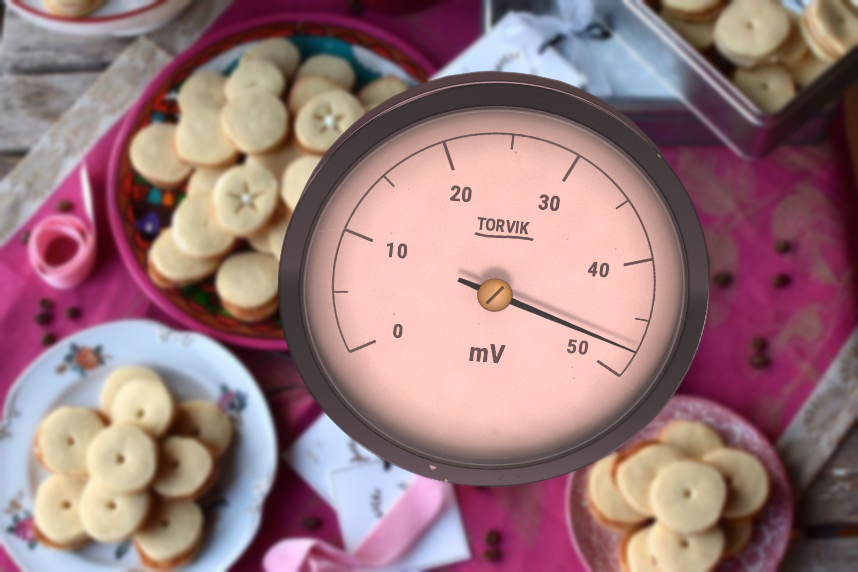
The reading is 47.5 mV
